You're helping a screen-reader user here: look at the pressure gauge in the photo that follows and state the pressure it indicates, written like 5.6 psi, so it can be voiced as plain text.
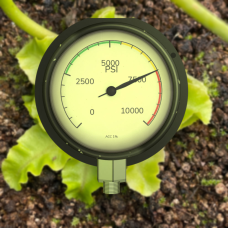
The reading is 7500 psi
